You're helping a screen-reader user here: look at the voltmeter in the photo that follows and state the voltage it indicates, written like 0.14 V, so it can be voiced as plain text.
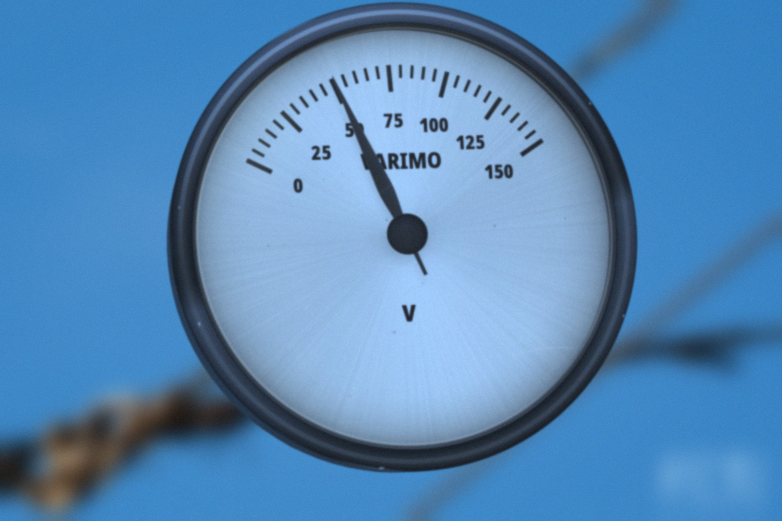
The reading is 50 V
